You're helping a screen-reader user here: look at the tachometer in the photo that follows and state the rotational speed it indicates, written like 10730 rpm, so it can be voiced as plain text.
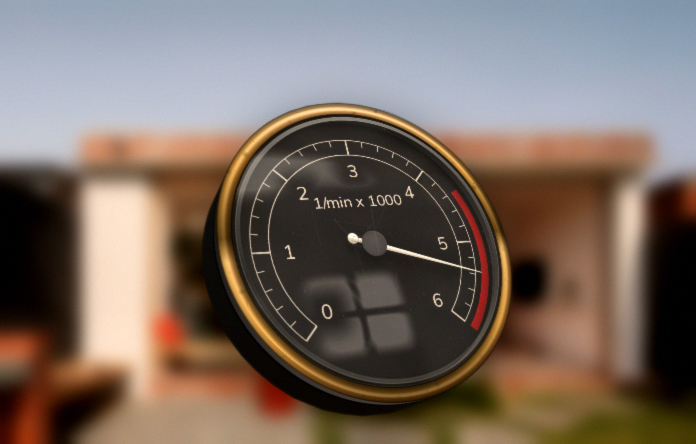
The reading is 5400 rpm
